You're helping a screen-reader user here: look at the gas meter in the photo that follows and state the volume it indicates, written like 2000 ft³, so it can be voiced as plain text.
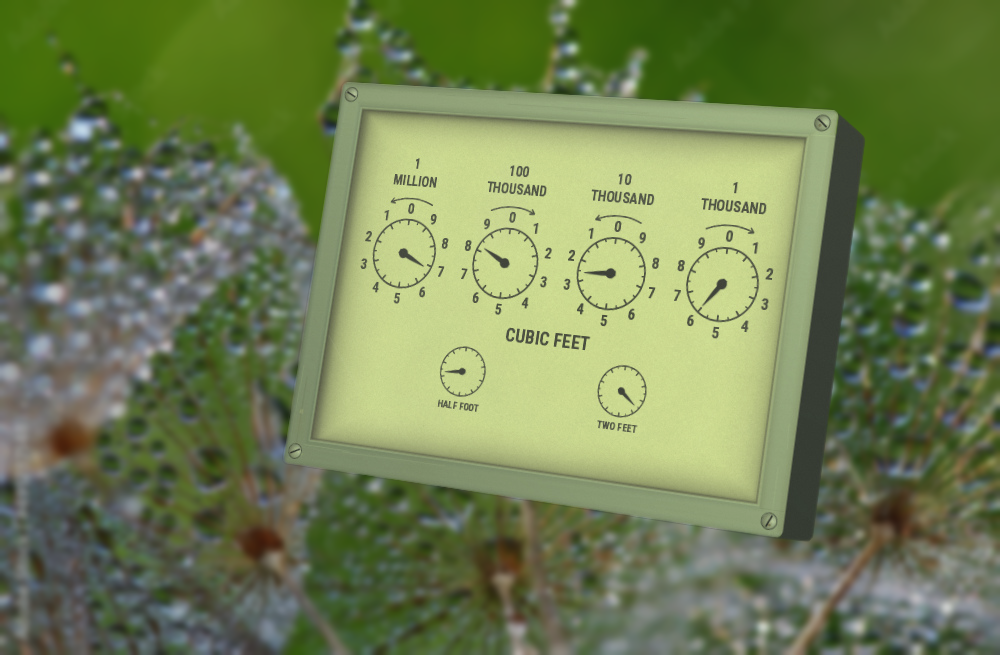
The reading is 682600 ft³
